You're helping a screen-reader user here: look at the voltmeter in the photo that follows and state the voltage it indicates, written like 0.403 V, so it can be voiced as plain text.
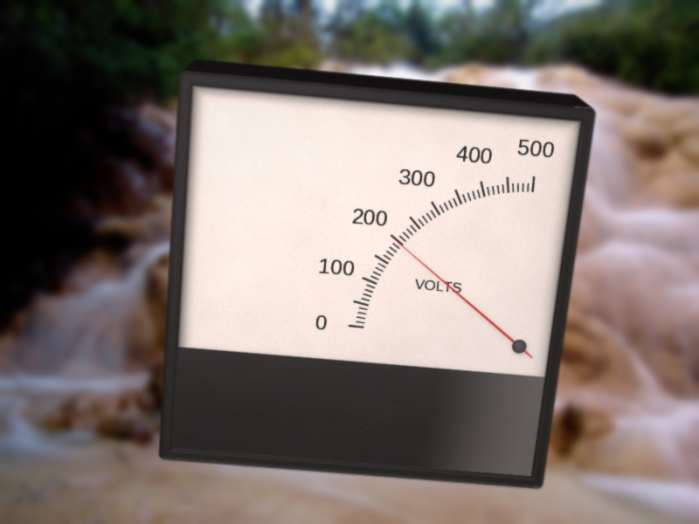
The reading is 200 V
